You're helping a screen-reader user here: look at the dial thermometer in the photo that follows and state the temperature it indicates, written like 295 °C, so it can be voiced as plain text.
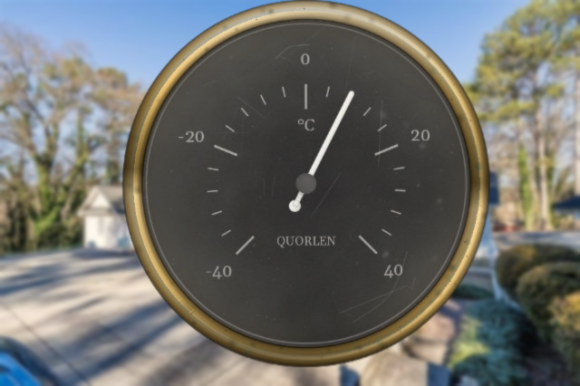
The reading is 8 °C
